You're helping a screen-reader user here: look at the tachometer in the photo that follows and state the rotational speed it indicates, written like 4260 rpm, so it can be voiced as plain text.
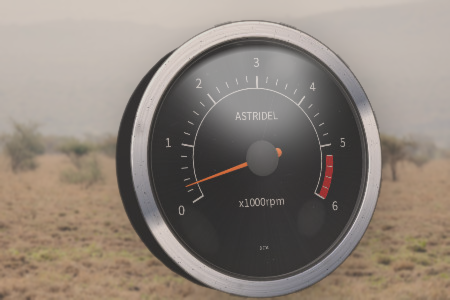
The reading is 300 rpm
